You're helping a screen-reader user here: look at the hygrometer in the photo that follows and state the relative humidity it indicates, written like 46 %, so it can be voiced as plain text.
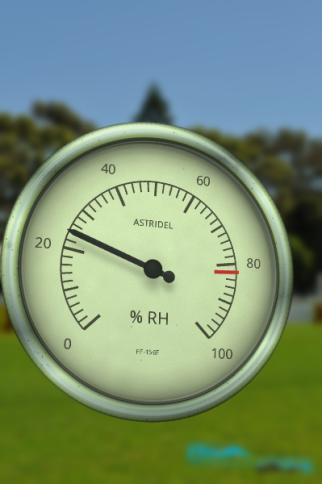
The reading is 24 %
